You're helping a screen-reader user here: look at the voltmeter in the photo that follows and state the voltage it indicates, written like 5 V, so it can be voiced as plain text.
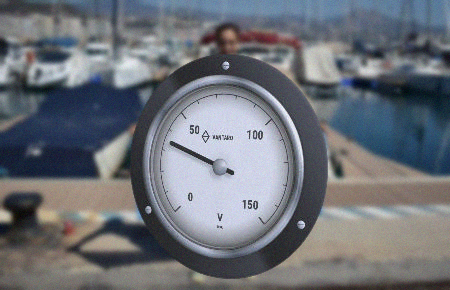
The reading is 35 V
